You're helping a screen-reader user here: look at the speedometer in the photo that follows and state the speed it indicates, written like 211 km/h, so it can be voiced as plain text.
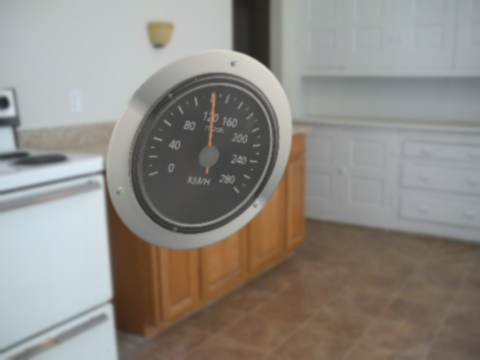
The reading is 120 km/h
